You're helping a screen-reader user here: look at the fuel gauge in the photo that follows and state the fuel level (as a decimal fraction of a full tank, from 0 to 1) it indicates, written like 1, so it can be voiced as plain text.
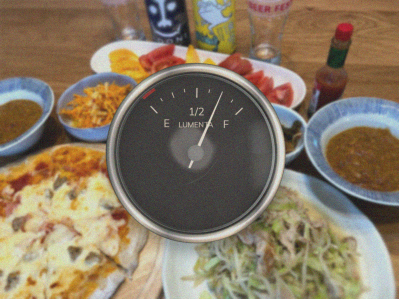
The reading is 0.75
